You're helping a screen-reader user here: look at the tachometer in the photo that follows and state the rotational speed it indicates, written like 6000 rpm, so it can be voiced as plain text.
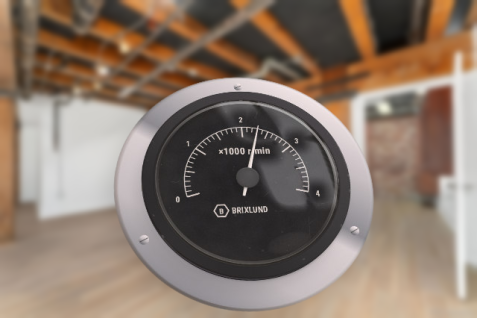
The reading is 2300 rpm
